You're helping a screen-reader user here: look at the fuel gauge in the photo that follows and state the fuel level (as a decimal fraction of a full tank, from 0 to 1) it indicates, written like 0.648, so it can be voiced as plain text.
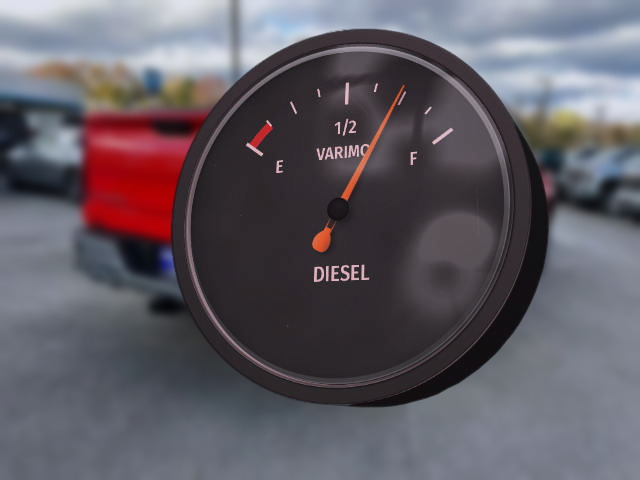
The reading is 0.75
